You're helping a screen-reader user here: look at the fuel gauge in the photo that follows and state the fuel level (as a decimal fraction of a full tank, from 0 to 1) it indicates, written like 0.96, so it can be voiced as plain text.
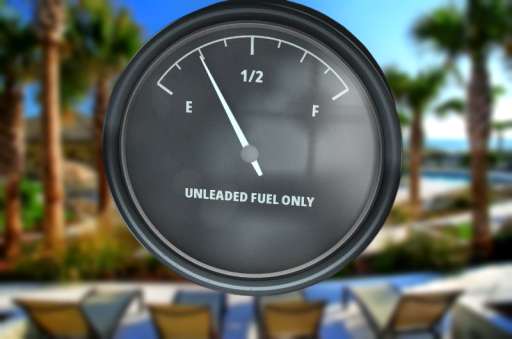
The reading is 0.25
